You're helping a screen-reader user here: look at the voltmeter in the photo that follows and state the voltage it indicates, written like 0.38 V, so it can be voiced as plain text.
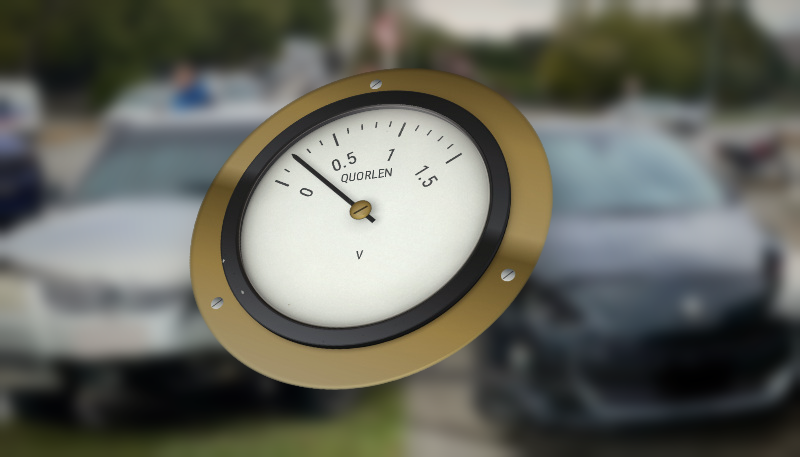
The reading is 0.2 V
